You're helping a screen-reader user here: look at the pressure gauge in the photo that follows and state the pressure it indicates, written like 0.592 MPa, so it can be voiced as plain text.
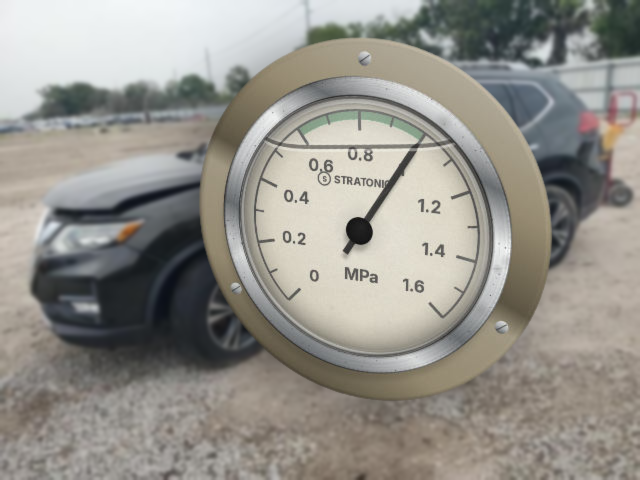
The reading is 1 MPa
